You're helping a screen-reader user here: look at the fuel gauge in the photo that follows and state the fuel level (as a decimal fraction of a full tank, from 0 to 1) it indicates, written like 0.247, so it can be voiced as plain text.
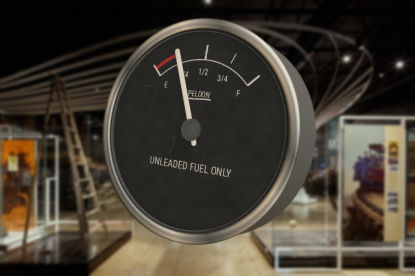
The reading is 0.25
